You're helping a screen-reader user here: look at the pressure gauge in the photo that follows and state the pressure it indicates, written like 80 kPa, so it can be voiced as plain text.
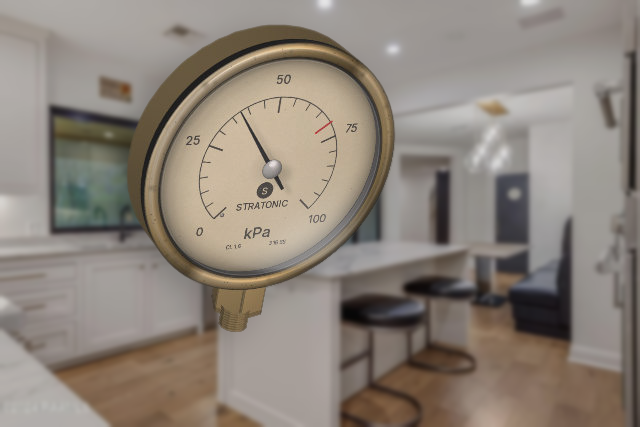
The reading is 37.5 kPa
